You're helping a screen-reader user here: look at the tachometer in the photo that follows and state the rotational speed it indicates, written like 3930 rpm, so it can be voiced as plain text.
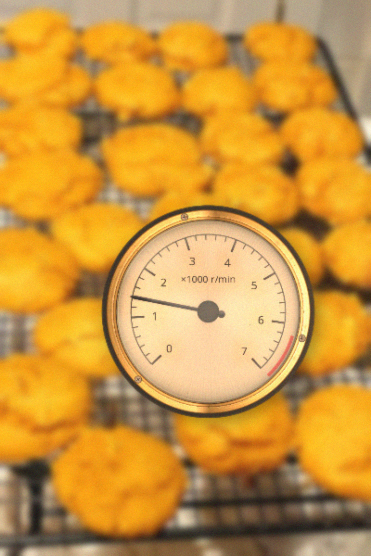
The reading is 1400 rpm
